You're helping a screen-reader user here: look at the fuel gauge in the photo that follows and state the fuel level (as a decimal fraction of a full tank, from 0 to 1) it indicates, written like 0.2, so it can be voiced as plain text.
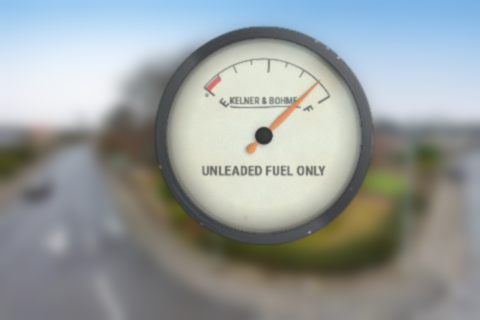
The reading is 0.875
